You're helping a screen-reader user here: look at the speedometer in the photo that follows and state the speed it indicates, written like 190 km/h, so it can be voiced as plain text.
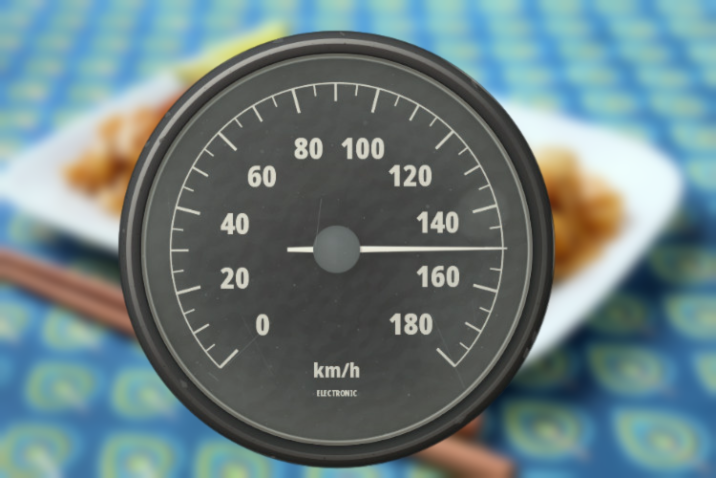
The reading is 150 km/h
